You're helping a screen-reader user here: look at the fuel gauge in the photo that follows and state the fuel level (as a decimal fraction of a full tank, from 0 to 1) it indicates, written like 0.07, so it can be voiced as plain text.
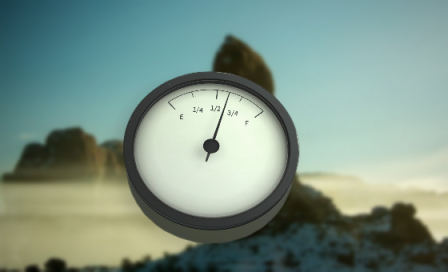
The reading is 0.625
